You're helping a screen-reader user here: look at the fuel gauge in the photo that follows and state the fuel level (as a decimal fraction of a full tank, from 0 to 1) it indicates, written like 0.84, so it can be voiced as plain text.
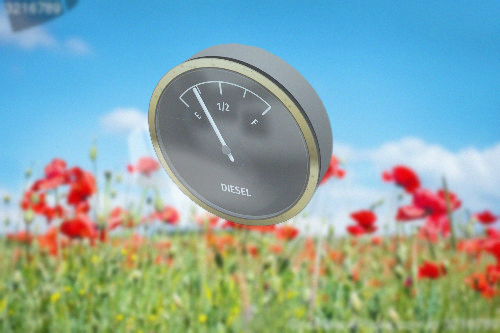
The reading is 0.25
